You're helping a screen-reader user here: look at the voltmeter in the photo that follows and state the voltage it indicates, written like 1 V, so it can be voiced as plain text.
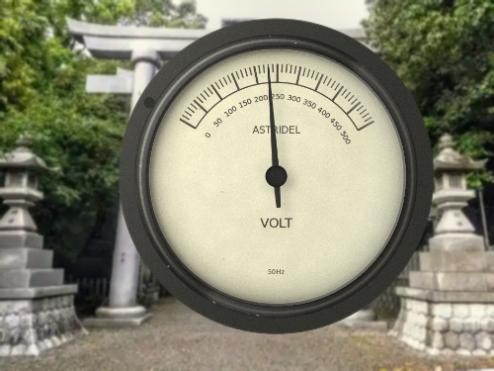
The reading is 230 V
